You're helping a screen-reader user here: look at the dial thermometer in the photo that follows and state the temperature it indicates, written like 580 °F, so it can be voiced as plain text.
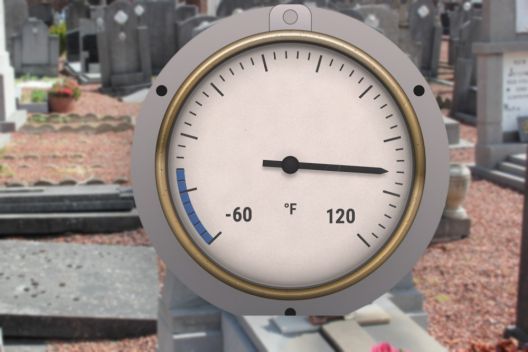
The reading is 92 °F
